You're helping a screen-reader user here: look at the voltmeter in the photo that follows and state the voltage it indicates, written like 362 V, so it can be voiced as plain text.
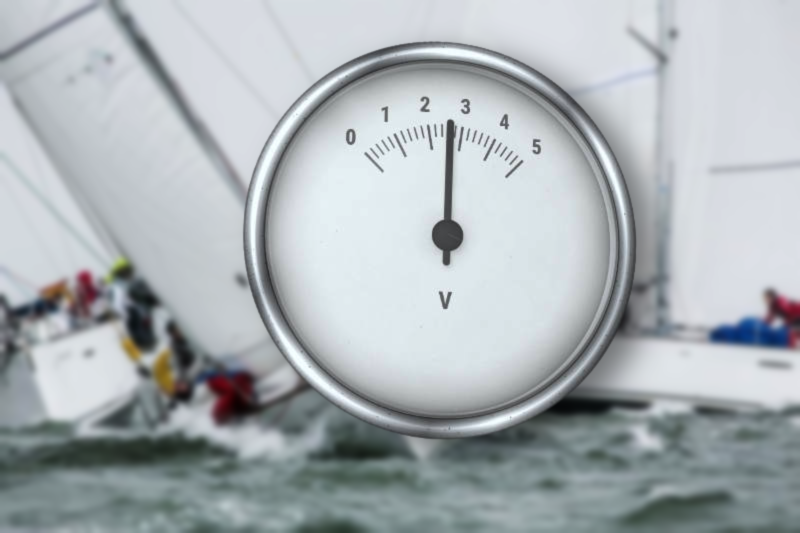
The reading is 2.6 V
